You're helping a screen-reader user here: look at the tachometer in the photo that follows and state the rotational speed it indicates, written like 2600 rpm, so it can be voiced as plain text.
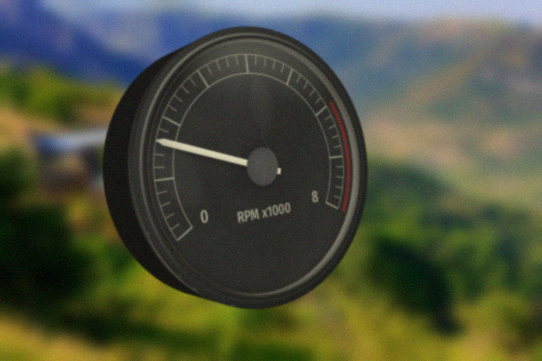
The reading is 1600 rpm
